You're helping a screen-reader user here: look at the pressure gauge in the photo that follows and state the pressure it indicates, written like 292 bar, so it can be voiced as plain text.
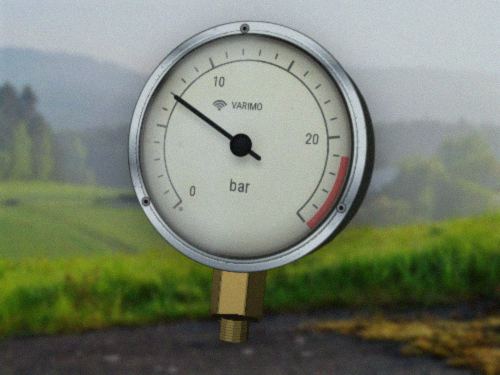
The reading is 7 bar
